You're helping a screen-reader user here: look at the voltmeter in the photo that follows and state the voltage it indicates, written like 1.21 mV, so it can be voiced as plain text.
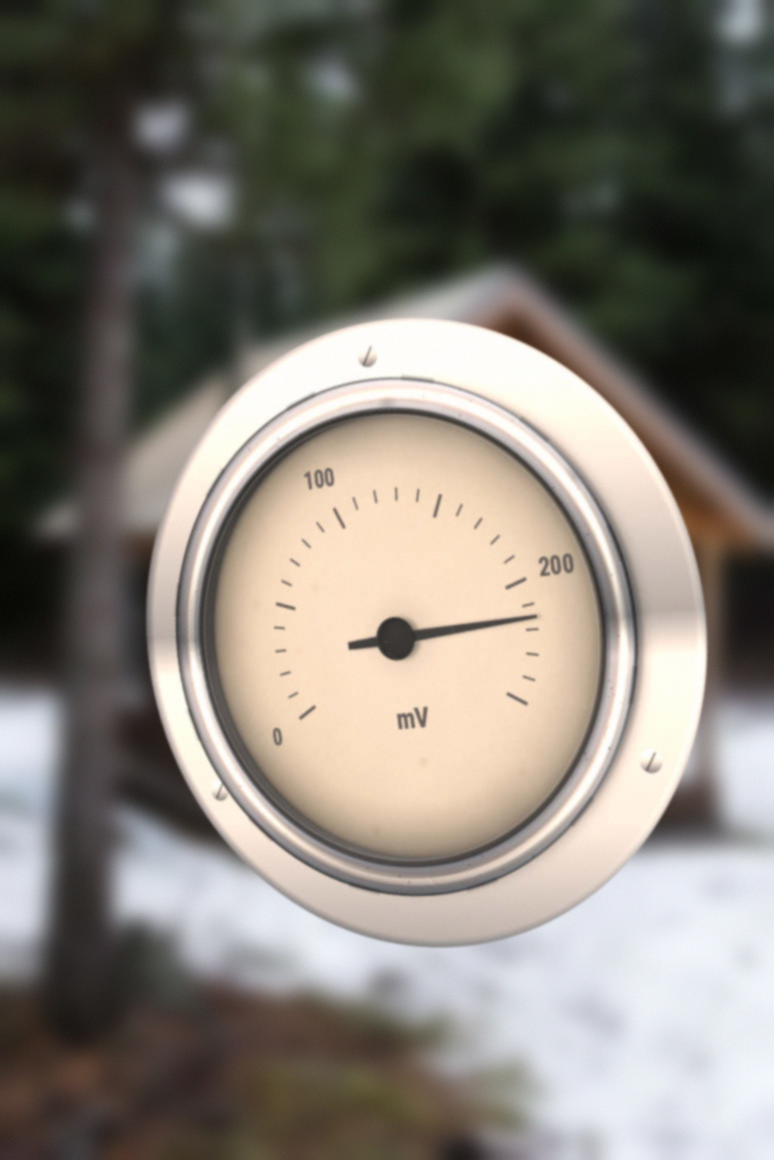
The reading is 215 mV
